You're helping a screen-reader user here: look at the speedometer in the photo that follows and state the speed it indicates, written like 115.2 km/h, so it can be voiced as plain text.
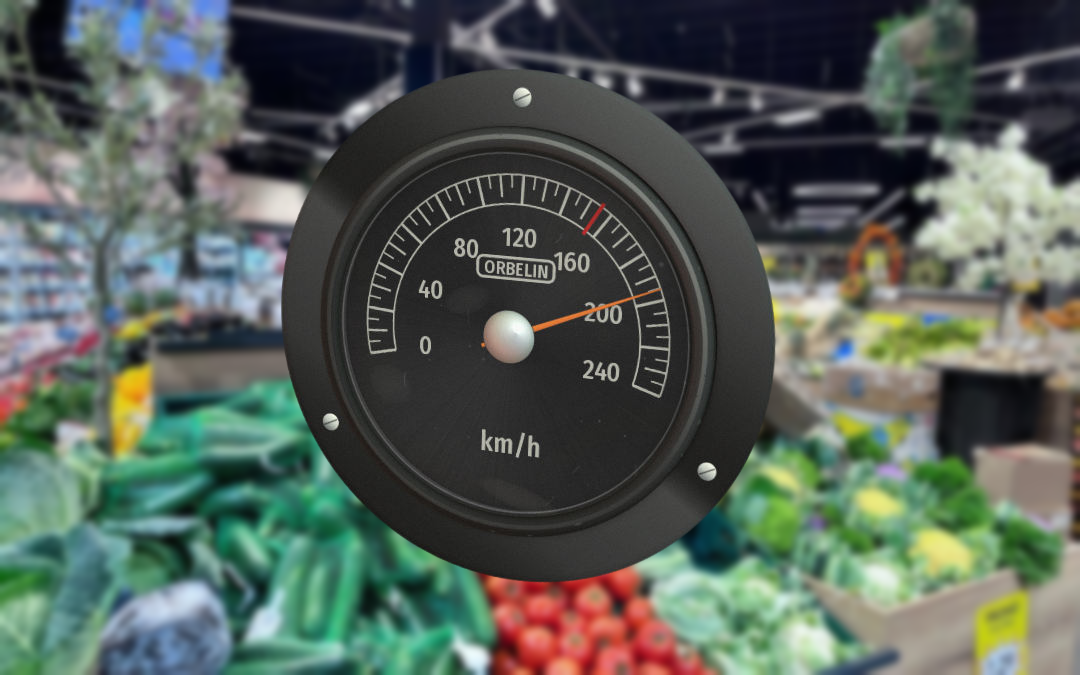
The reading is 195 km/h
